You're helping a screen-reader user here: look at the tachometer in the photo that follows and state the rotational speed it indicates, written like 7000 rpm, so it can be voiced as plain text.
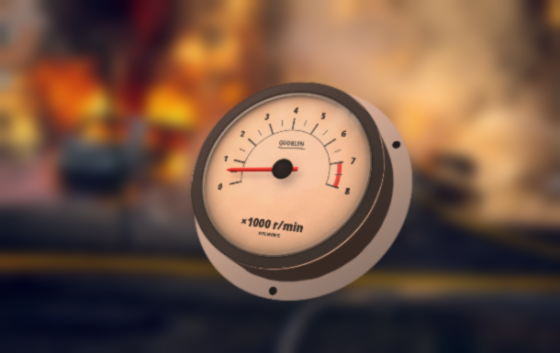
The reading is 500 rpm
